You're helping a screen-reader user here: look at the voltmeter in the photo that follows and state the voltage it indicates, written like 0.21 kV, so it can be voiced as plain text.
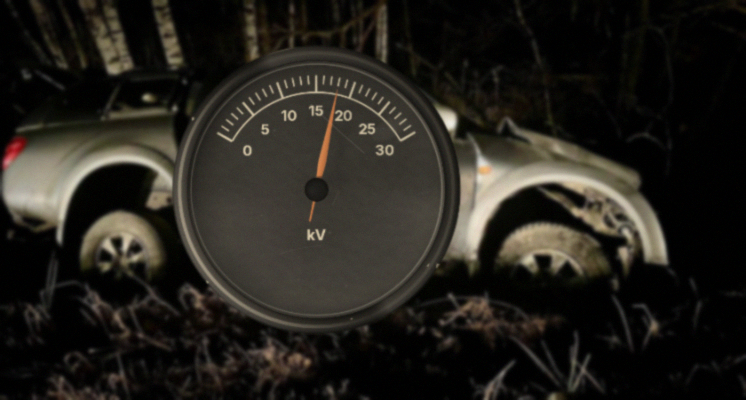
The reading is 18 kV
